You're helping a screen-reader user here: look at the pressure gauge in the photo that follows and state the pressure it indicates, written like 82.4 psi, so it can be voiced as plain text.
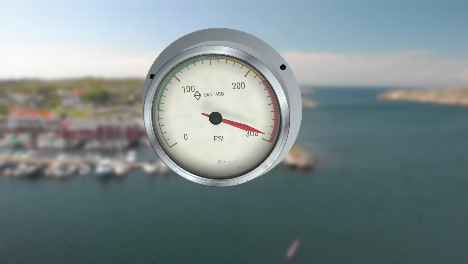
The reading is 290 psi
